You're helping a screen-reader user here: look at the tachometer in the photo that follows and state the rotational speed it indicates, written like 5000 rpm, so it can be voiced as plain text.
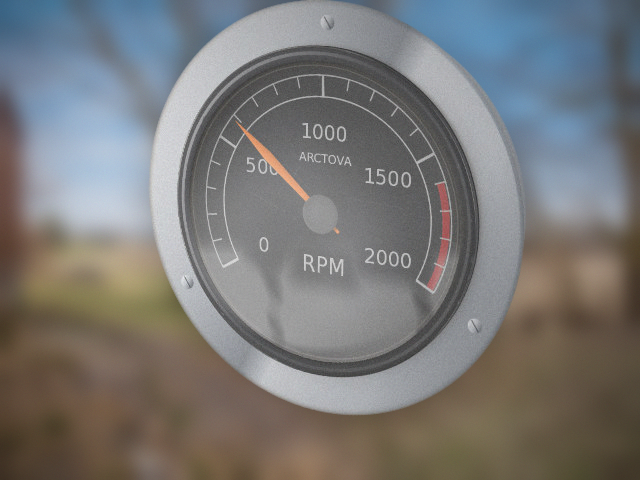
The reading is 600 rpm
